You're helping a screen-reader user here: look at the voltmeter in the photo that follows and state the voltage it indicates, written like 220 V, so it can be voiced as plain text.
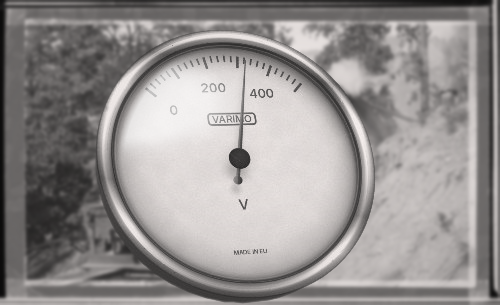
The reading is 320 V
